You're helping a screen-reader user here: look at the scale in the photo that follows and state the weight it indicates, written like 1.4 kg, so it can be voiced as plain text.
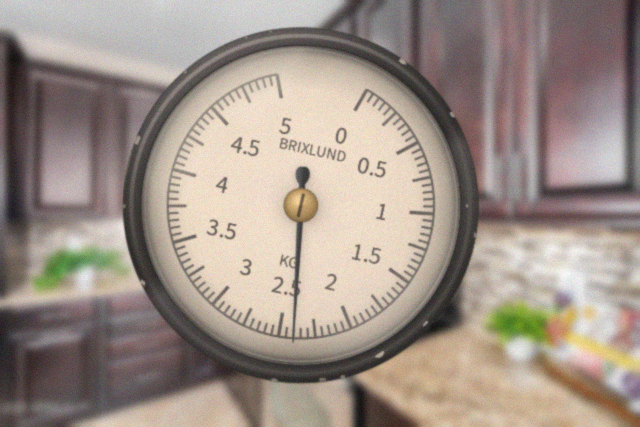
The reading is 2.4 kg
